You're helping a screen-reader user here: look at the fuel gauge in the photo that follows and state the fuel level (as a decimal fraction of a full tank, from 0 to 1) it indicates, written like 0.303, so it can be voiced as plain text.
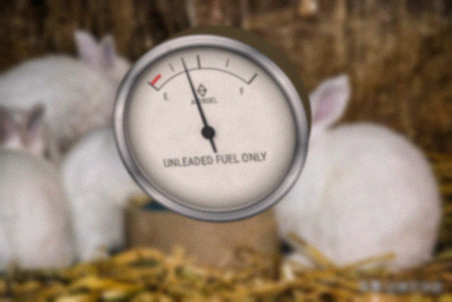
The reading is 0.375
